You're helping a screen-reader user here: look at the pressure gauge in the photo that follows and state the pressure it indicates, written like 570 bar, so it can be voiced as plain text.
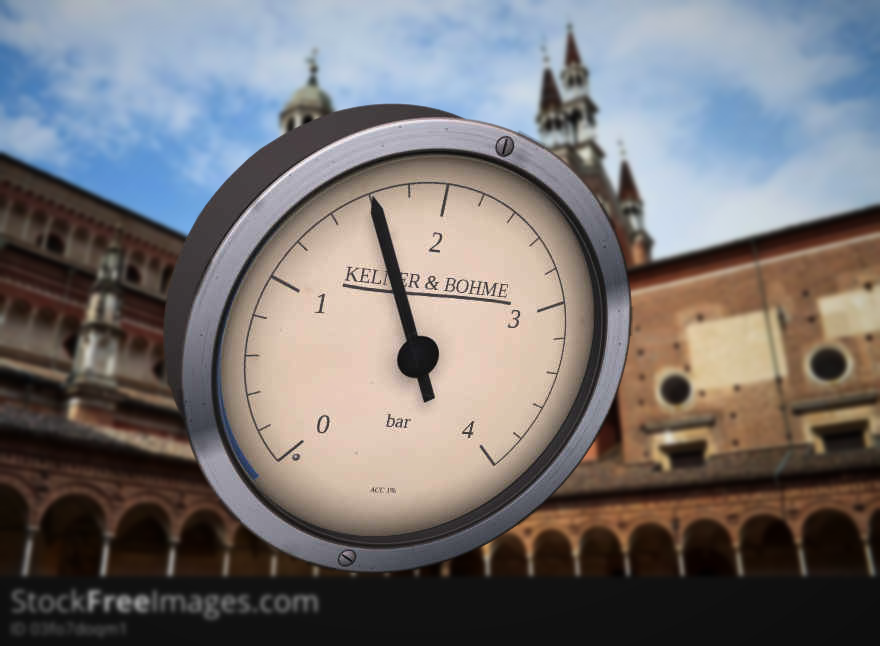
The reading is 1.6 bar
